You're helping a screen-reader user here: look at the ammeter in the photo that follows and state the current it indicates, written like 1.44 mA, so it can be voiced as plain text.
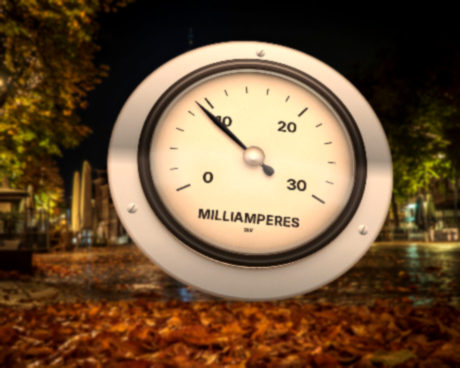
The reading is 9 mA
